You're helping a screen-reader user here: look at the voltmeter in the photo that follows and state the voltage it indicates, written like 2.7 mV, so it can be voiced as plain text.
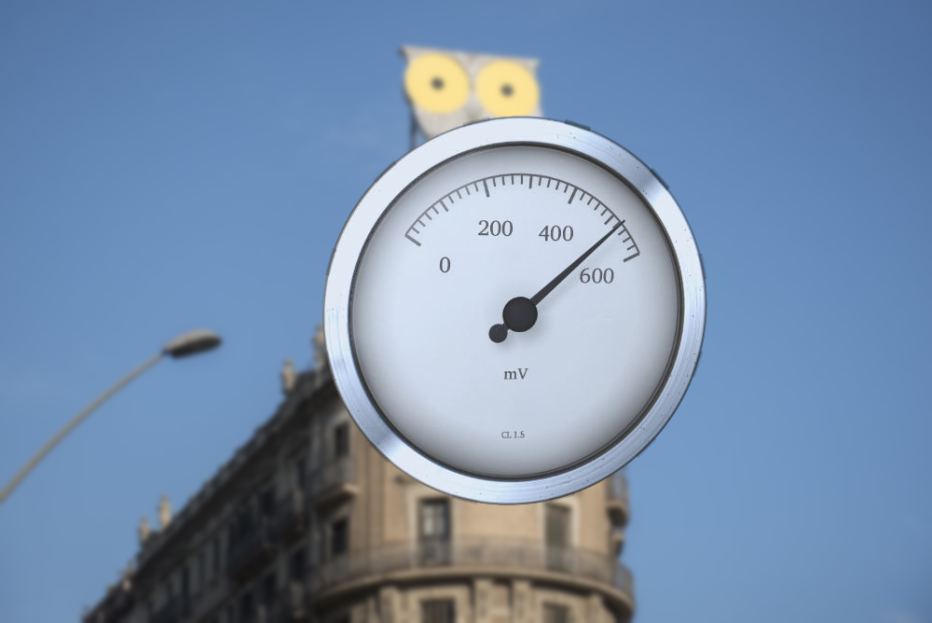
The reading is 520 mV
